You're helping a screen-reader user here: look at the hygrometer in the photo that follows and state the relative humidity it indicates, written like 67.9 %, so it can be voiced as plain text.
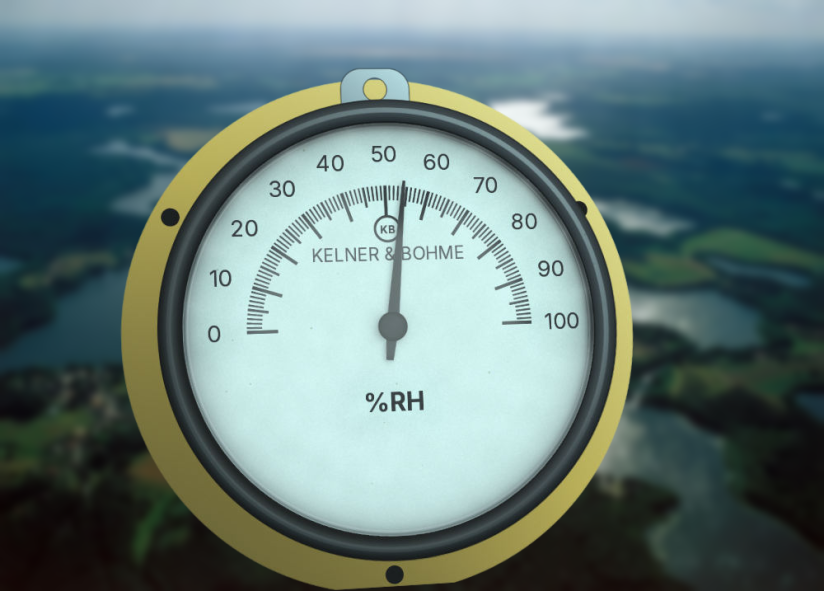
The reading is 54 %
